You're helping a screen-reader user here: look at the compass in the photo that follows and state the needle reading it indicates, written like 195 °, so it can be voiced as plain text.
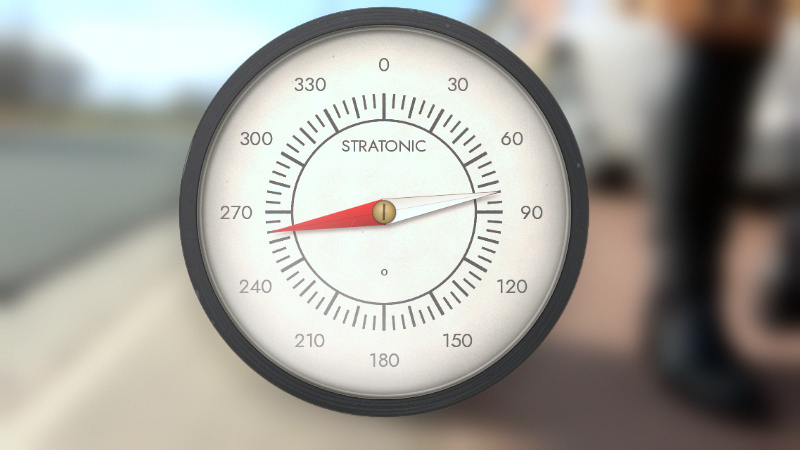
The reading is 260 °
